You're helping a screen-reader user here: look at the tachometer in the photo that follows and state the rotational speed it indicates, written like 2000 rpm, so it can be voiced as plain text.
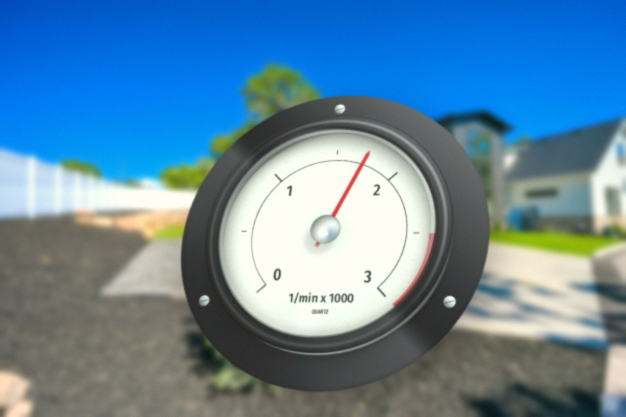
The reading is 1750 rpm
